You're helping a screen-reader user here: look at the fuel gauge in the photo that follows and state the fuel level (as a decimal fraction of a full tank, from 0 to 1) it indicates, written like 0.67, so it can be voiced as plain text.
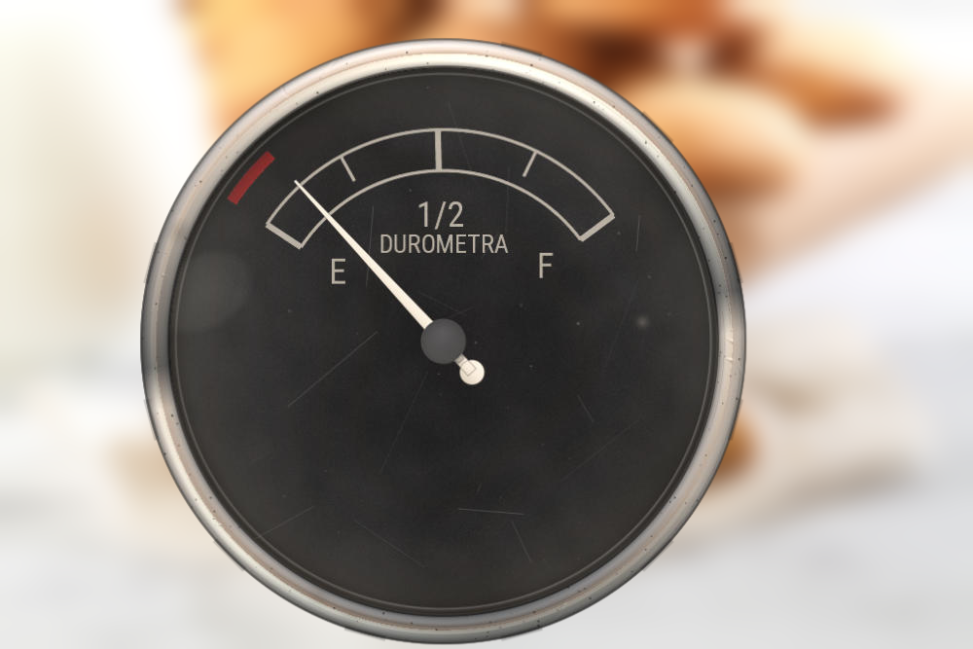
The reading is 0.125
